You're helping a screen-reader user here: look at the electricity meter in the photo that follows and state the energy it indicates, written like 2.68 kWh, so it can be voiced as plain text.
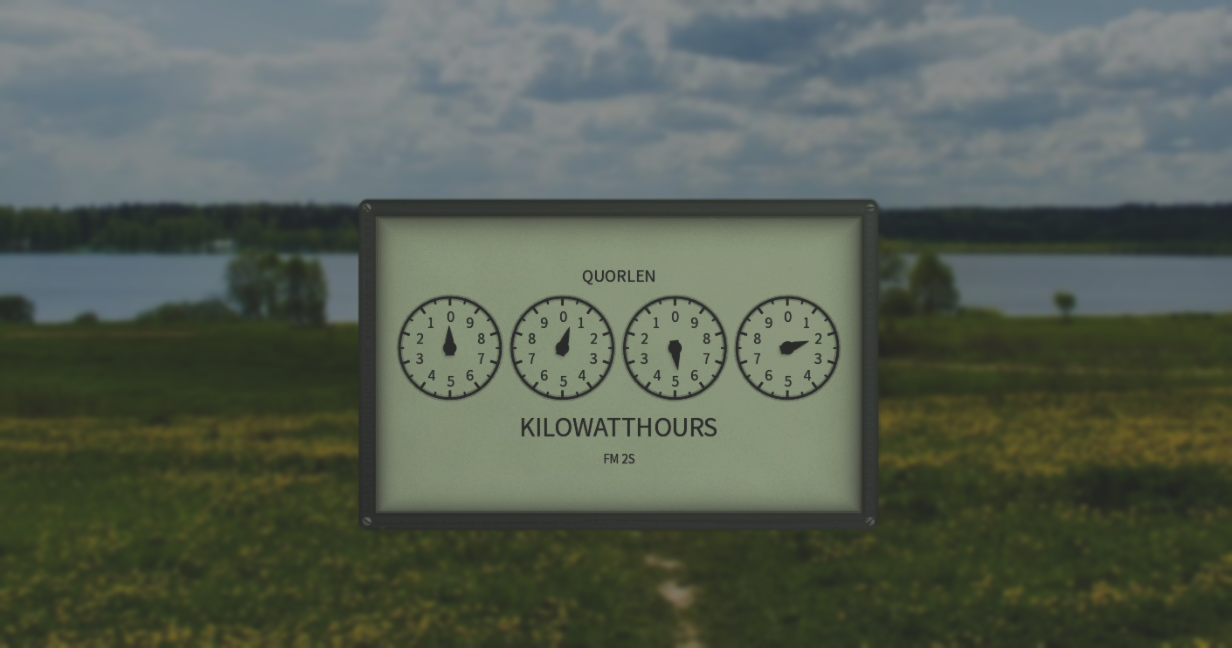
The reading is 52 kWh
